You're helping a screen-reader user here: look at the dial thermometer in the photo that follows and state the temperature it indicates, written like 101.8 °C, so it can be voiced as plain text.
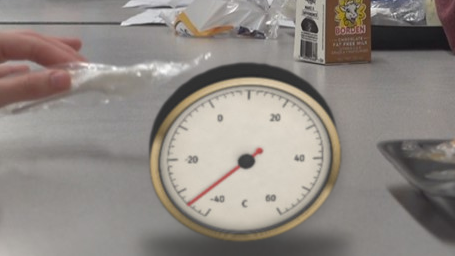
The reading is -34 °C
